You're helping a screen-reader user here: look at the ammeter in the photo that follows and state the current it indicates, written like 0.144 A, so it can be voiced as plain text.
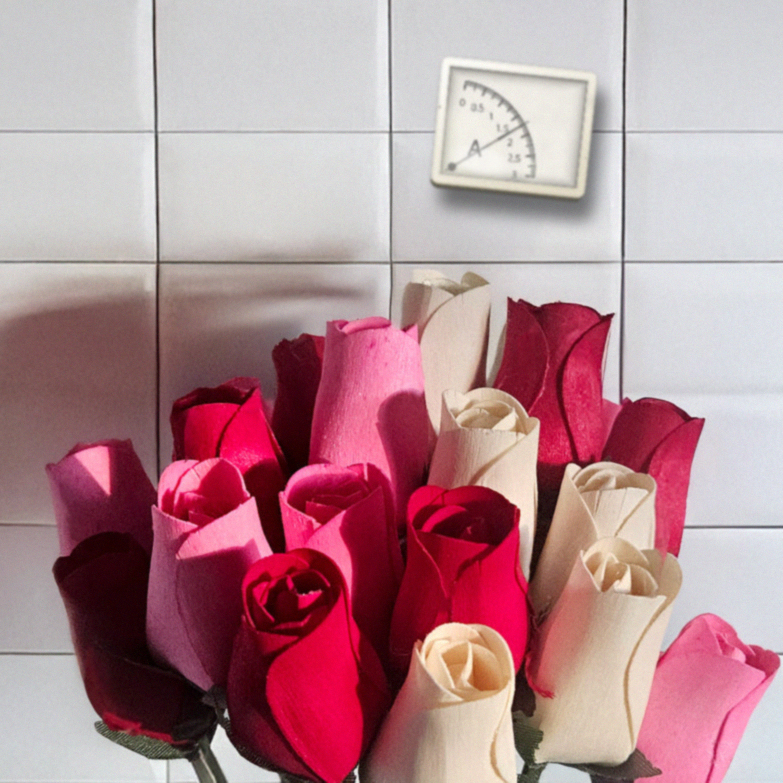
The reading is 1.75 A
